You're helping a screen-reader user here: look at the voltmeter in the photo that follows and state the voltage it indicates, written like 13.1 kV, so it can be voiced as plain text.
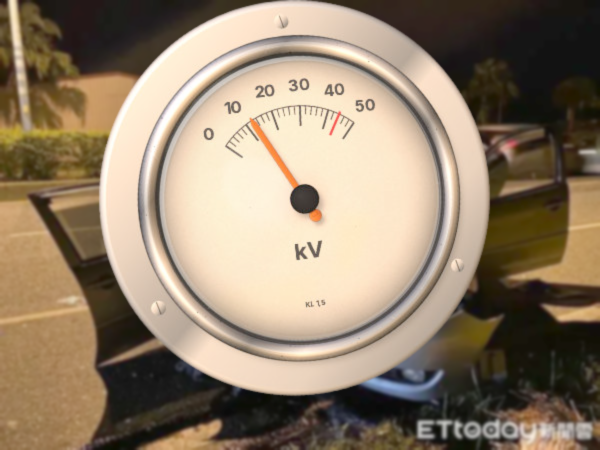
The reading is 12 kV
